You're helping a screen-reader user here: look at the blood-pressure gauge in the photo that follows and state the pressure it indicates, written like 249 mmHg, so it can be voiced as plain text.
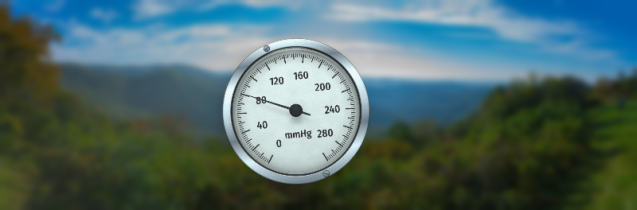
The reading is 80 mmHg
